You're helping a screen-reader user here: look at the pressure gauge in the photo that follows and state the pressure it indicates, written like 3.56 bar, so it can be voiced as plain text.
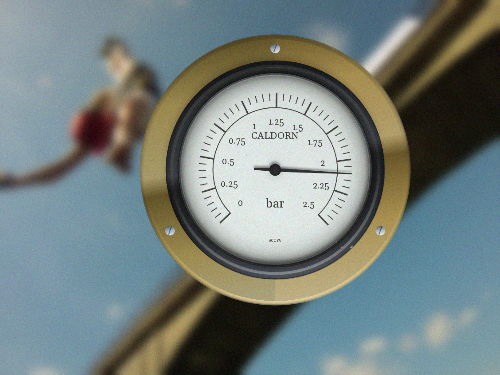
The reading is 2.1 bar
